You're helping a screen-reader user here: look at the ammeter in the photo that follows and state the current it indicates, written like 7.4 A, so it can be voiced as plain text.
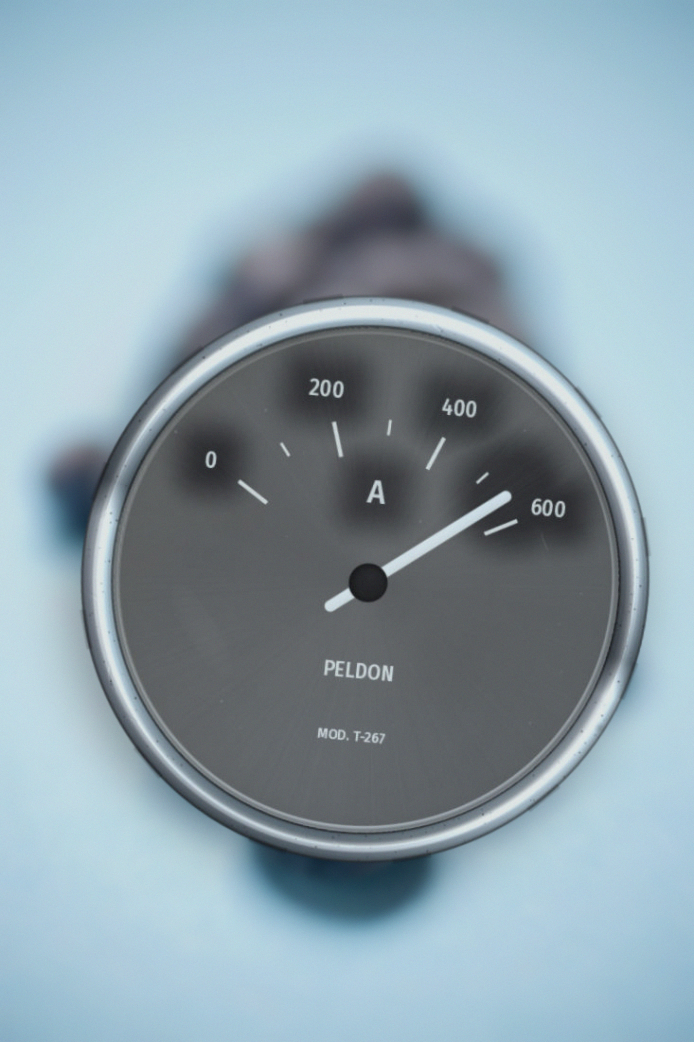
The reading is 550 A
